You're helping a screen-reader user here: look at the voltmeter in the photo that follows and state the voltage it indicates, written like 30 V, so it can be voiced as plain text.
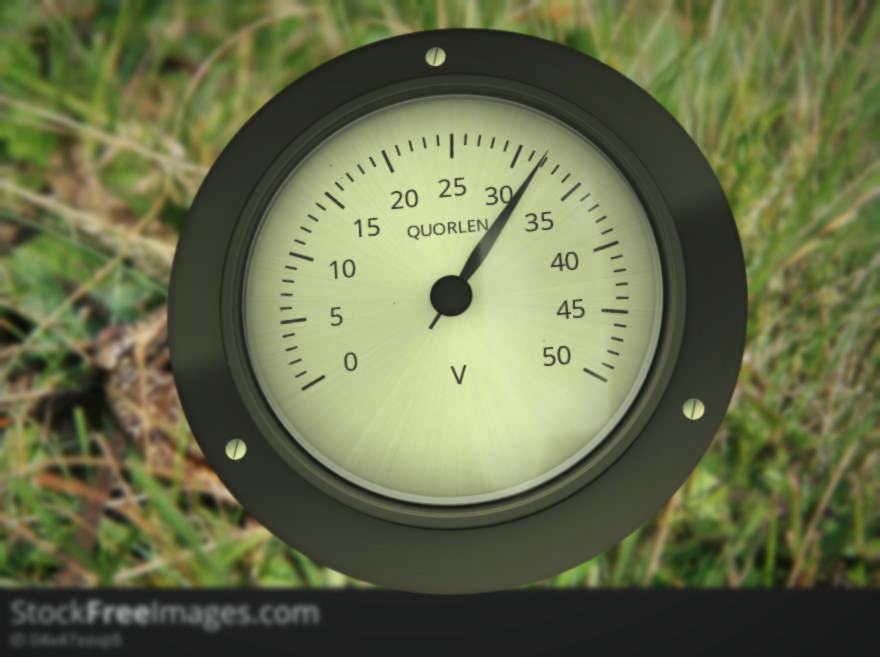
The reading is 32 V
